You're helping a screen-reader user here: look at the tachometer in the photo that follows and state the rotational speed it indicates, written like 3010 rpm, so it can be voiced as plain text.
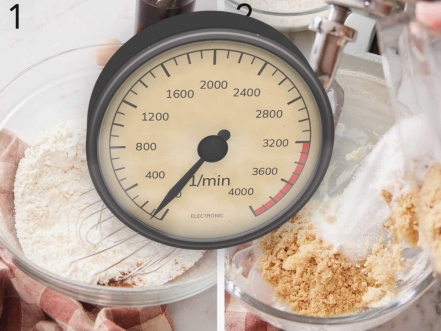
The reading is 100 rpm
